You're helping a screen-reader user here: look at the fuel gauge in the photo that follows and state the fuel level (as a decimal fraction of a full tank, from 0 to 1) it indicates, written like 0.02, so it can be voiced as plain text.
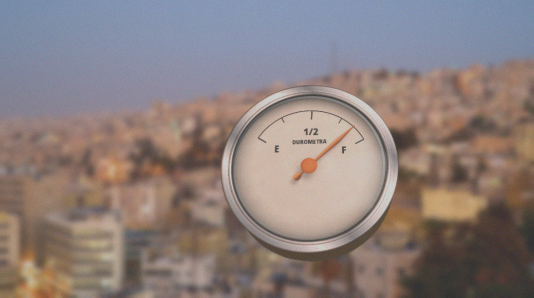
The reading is 0.875
